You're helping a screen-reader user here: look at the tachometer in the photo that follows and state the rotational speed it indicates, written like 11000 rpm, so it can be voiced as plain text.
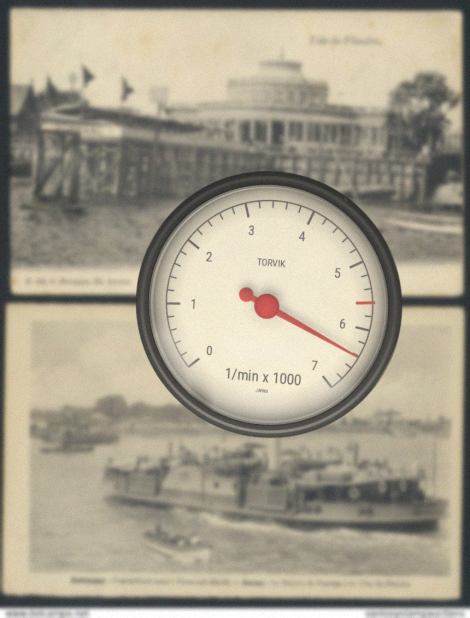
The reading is 6400 rpm
